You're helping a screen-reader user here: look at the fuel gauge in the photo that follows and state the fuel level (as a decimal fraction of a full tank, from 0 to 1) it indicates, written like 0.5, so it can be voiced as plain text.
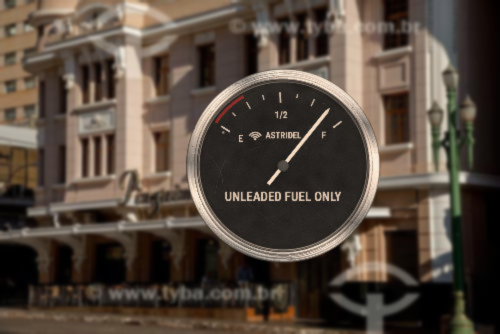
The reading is 0.875
